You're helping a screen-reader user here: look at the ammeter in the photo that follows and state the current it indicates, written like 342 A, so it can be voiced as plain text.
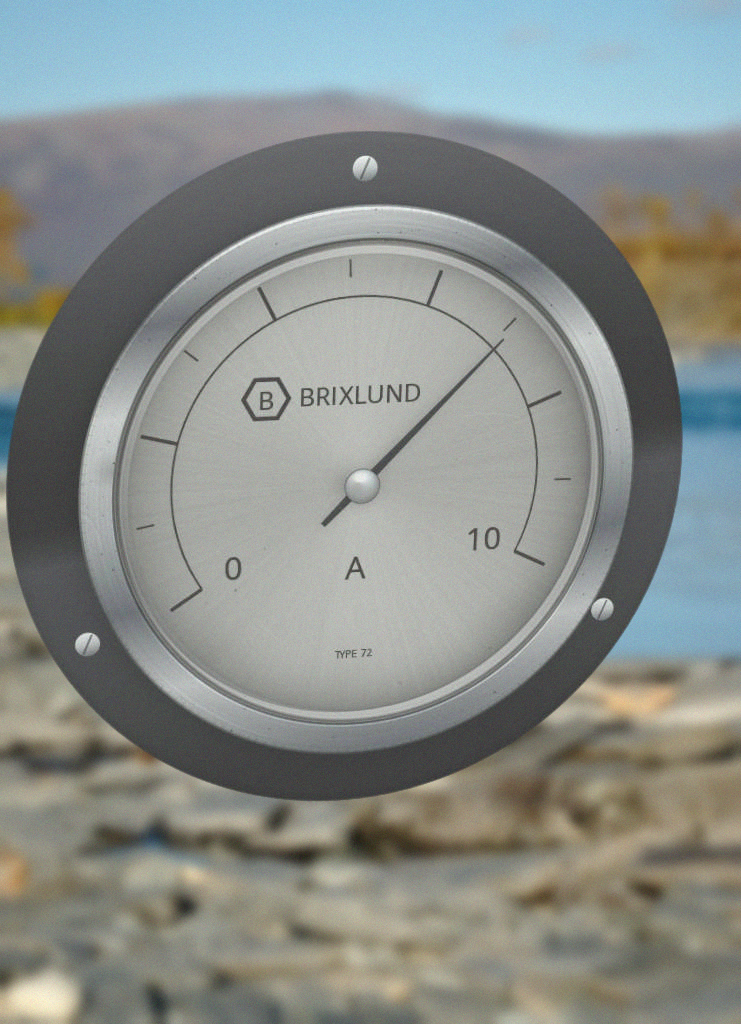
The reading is 7 A
